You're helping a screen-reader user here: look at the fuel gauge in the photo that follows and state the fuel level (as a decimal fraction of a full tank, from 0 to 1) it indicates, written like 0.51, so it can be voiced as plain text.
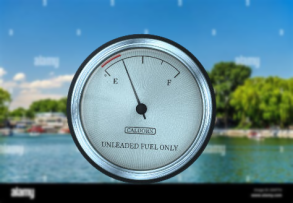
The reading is 0.25
